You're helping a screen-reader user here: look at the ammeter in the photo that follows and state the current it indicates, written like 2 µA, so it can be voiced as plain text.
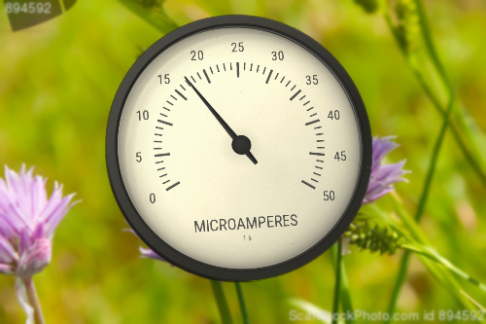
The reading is 17 µA
